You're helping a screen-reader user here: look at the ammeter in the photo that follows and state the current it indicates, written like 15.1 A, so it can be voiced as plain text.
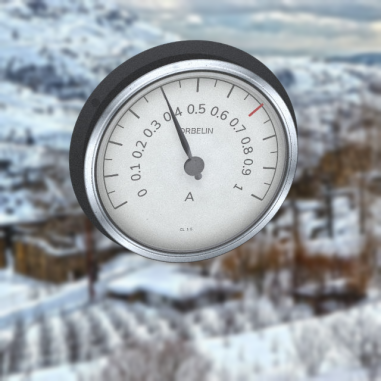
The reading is 0.4 A
